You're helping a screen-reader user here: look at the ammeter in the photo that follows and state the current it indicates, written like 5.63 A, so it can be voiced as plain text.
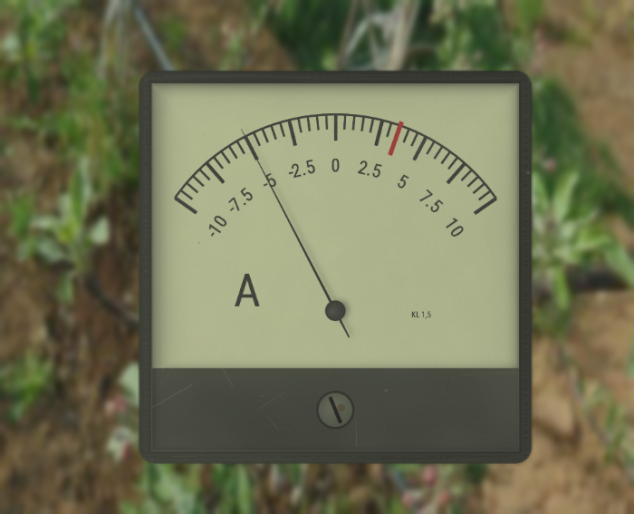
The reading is -5 A
